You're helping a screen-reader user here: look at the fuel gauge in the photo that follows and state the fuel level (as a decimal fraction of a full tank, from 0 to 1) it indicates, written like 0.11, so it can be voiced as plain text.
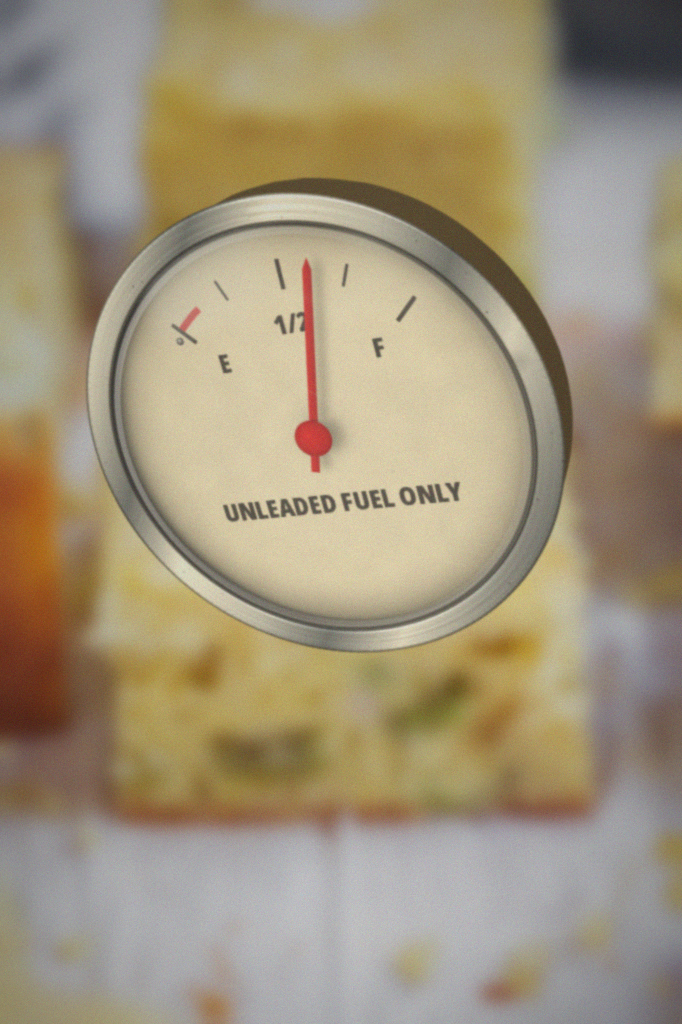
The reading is 0.625
